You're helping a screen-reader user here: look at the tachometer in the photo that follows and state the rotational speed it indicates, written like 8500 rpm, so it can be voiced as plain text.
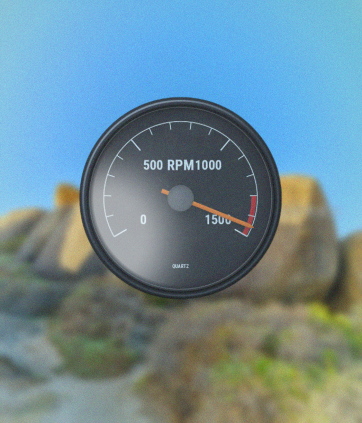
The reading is 1450 rpm
